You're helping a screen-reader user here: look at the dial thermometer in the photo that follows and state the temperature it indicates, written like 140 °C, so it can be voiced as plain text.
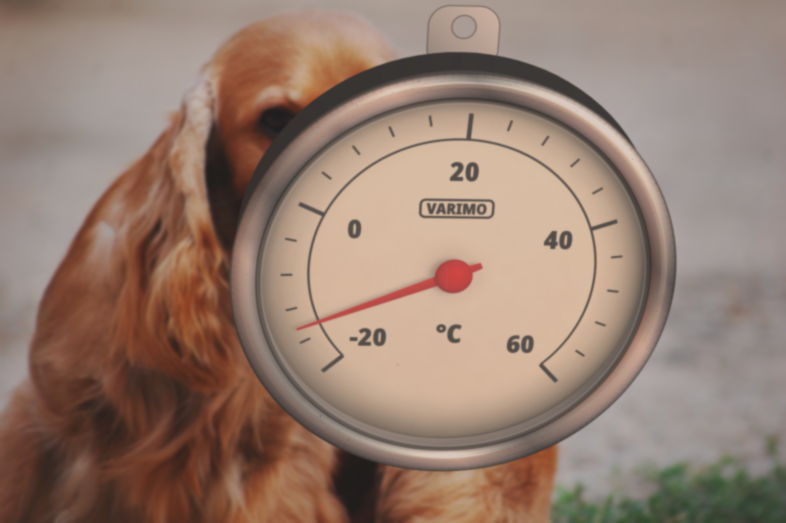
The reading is -14 °C
